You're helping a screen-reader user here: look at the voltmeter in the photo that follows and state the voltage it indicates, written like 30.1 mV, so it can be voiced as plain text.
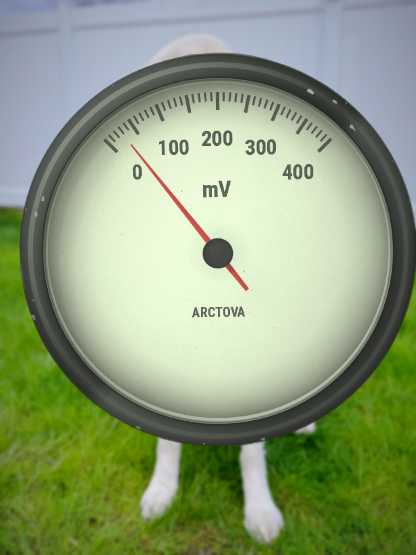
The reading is 30 mV
